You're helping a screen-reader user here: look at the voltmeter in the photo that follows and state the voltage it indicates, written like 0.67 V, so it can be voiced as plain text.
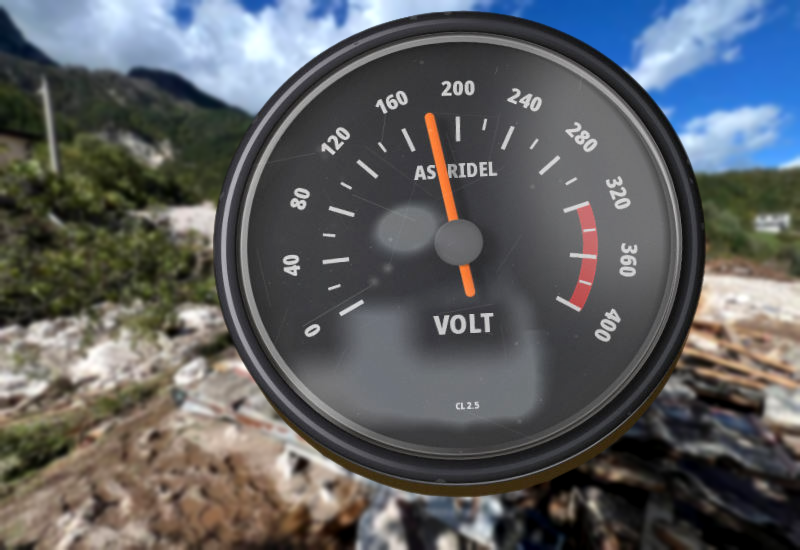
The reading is 180 V
